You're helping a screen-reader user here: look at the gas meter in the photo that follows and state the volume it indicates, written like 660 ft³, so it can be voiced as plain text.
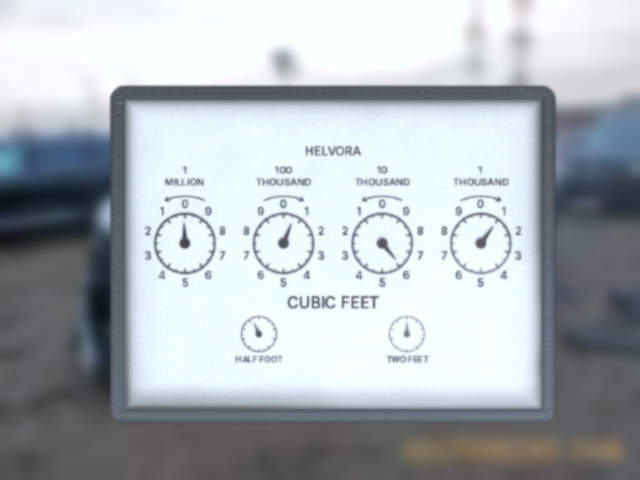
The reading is 6100 ft³
